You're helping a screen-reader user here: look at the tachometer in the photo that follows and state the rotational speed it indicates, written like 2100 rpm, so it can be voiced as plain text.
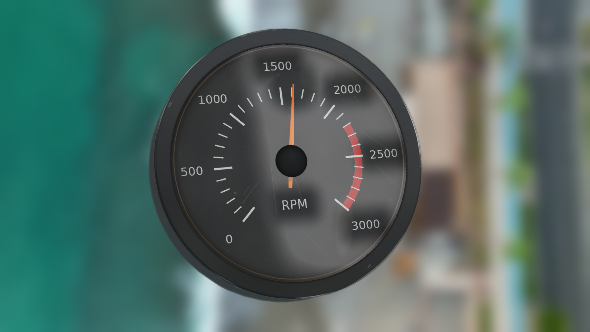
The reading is 1600 rpm
